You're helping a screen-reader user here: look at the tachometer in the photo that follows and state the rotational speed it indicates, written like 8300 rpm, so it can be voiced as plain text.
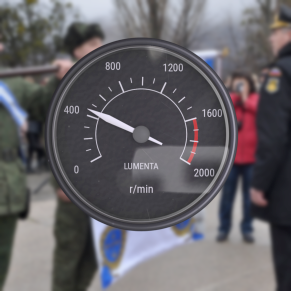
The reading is 450 rpm
